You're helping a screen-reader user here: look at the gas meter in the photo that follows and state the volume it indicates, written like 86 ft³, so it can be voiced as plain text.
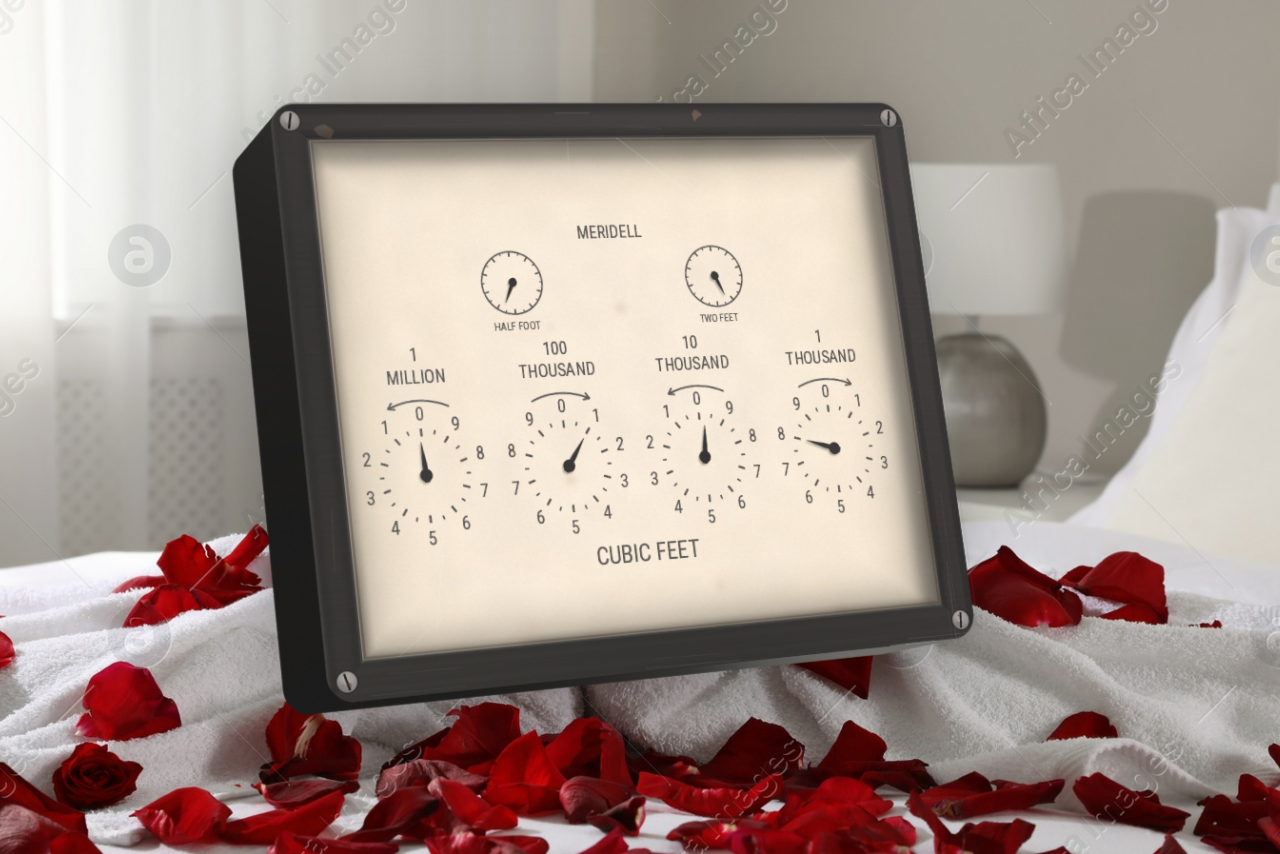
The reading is 9800 ft³
